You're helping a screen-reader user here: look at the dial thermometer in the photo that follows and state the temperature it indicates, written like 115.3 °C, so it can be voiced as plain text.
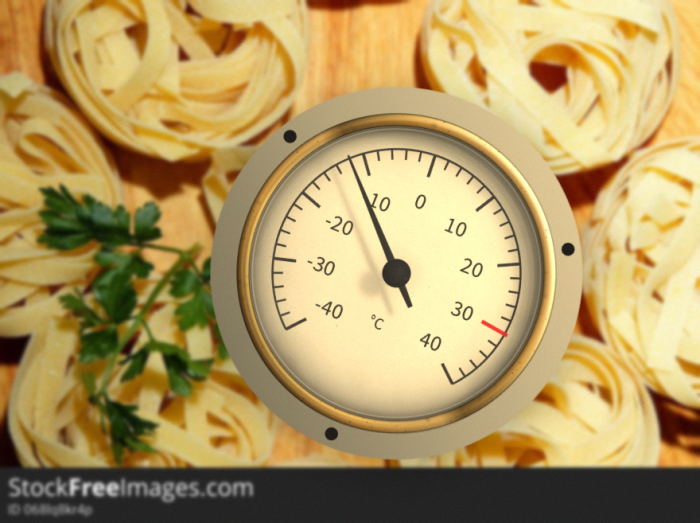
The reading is -12 °C
